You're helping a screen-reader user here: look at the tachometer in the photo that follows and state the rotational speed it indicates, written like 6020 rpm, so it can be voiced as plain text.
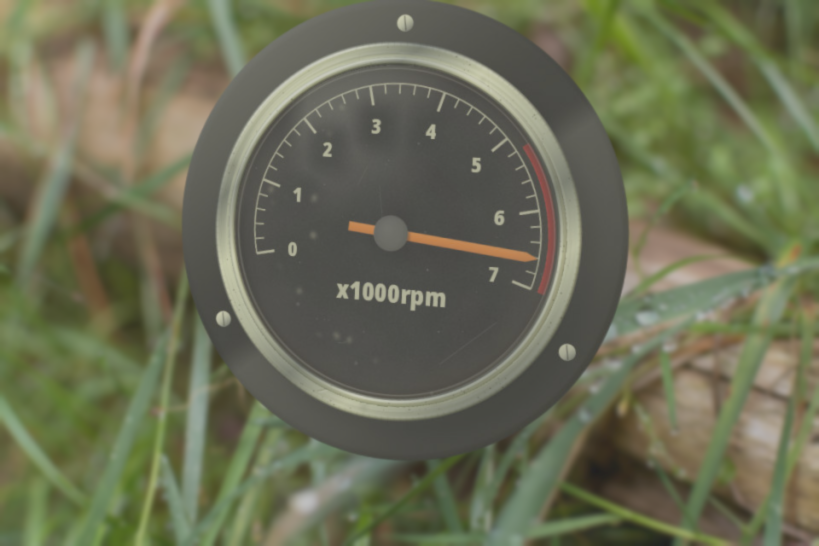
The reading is 6600 rpm
